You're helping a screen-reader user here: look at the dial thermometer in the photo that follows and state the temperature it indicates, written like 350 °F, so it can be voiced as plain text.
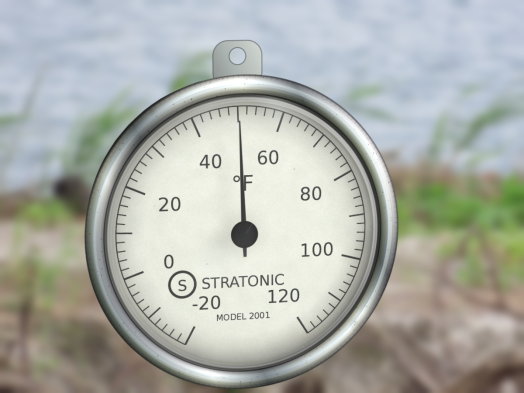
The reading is 50 °F
